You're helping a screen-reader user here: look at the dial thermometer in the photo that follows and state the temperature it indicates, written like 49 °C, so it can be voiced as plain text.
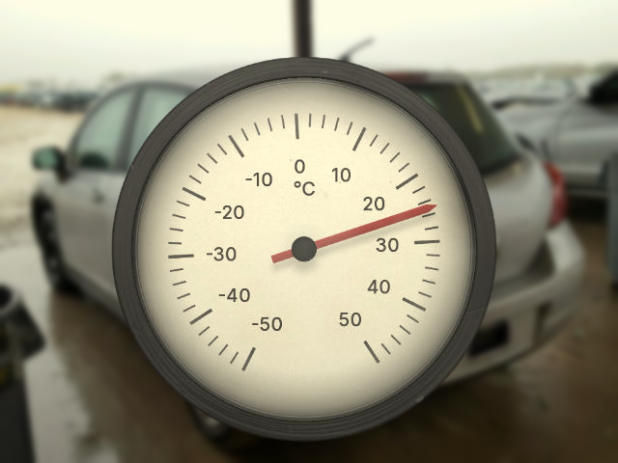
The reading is 25 °C
